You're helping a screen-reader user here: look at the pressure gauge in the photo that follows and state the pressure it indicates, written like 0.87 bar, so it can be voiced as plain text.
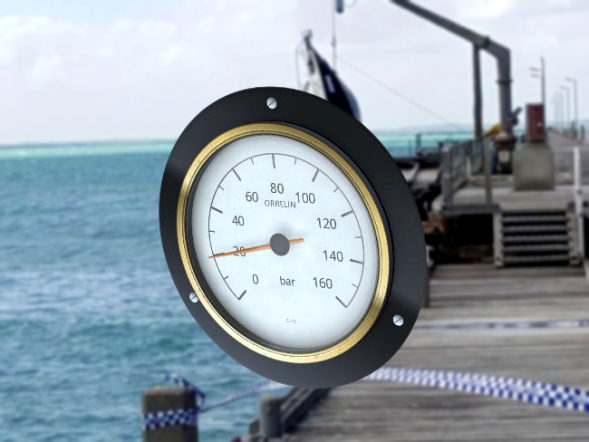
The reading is 20 bar
